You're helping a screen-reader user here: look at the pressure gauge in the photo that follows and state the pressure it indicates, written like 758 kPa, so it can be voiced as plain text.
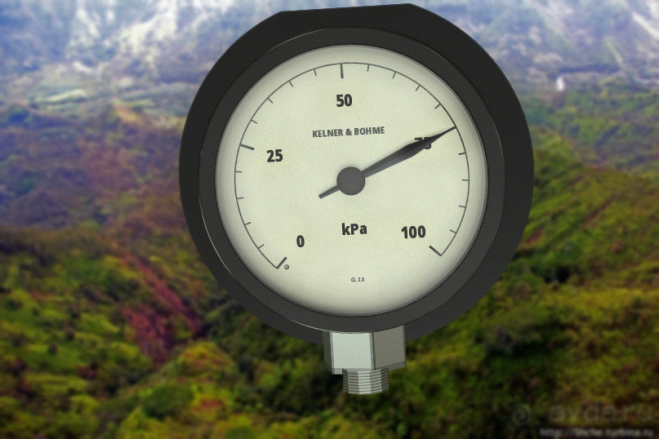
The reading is 75 kPa
